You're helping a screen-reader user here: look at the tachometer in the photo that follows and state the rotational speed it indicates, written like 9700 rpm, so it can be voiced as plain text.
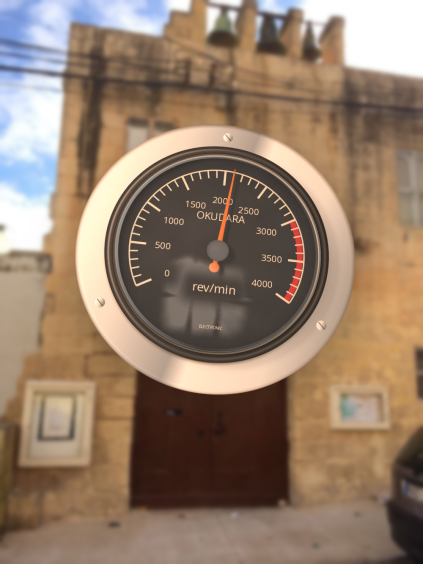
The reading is 2100 rpm
